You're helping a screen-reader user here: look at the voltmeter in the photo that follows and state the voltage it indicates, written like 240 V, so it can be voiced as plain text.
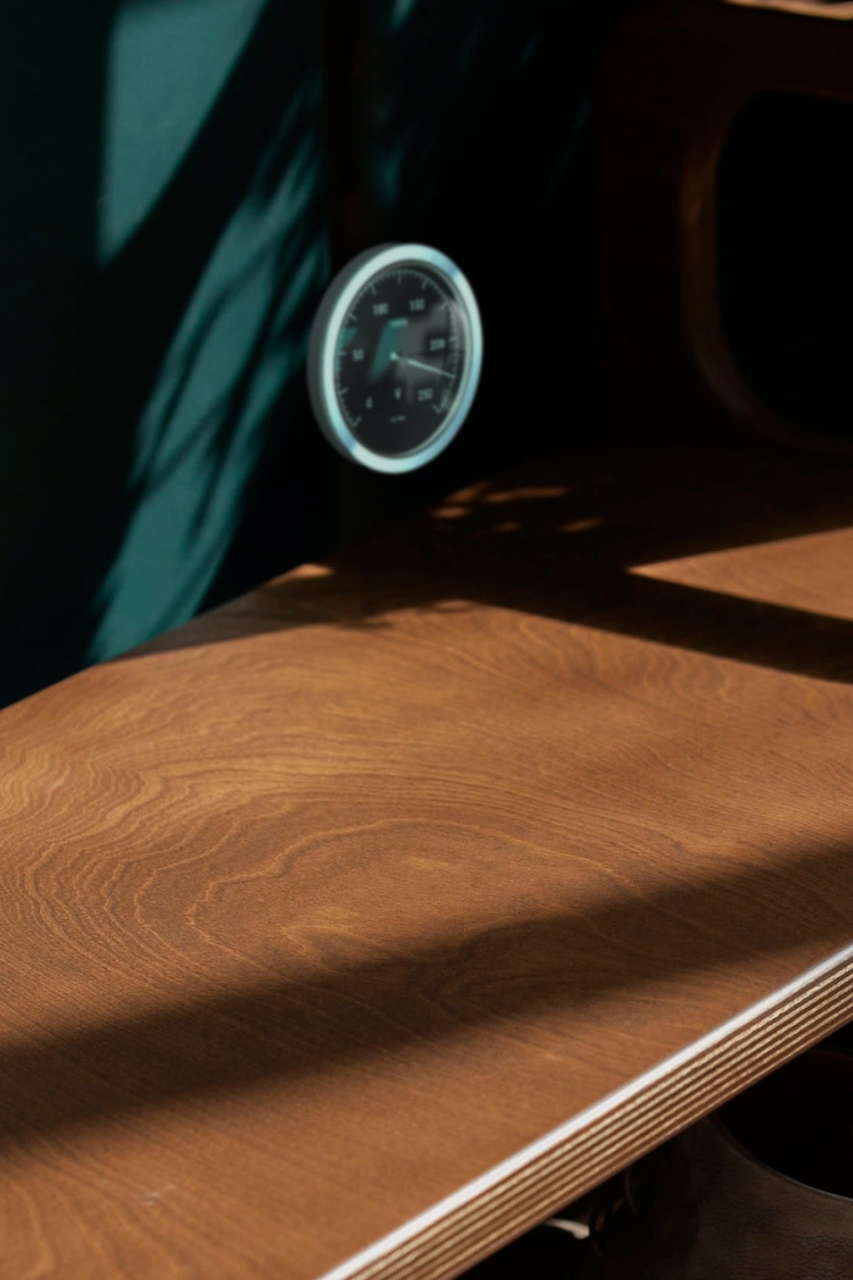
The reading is 225 V
